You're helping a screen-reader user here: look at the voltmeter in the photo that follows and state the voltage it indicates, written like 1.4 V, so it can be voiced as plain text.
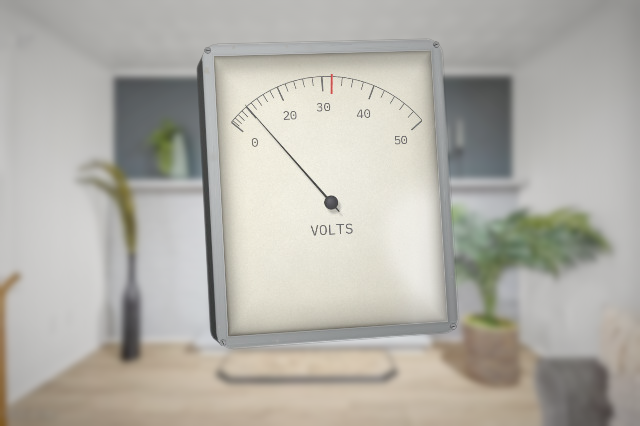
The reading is 10 V
